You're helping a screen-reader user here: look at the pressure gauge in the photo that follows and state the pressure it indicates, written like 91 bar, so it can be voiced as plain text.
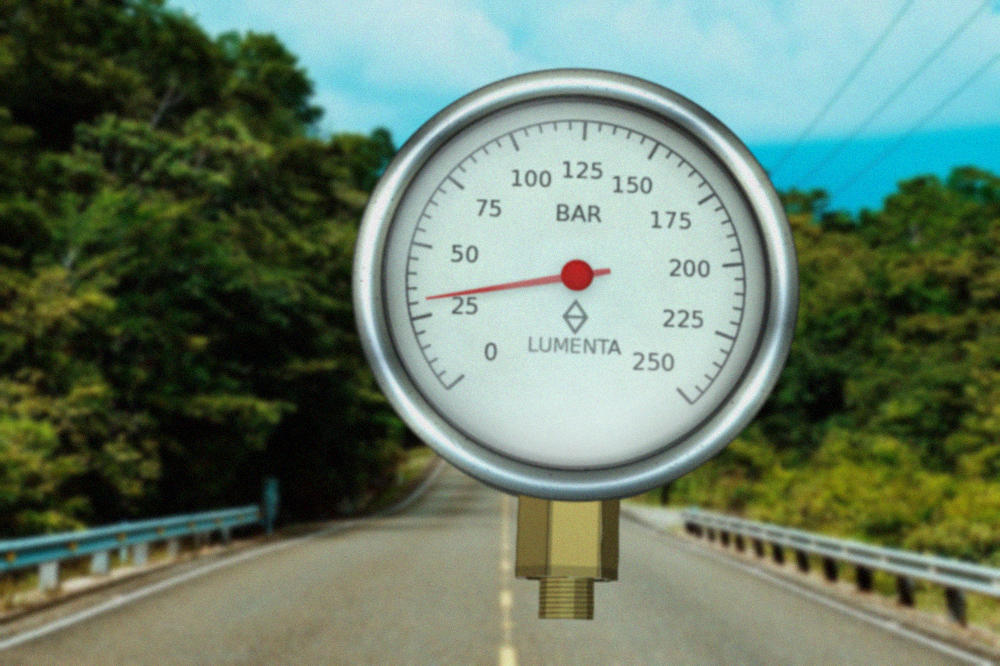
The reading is 30 bar
